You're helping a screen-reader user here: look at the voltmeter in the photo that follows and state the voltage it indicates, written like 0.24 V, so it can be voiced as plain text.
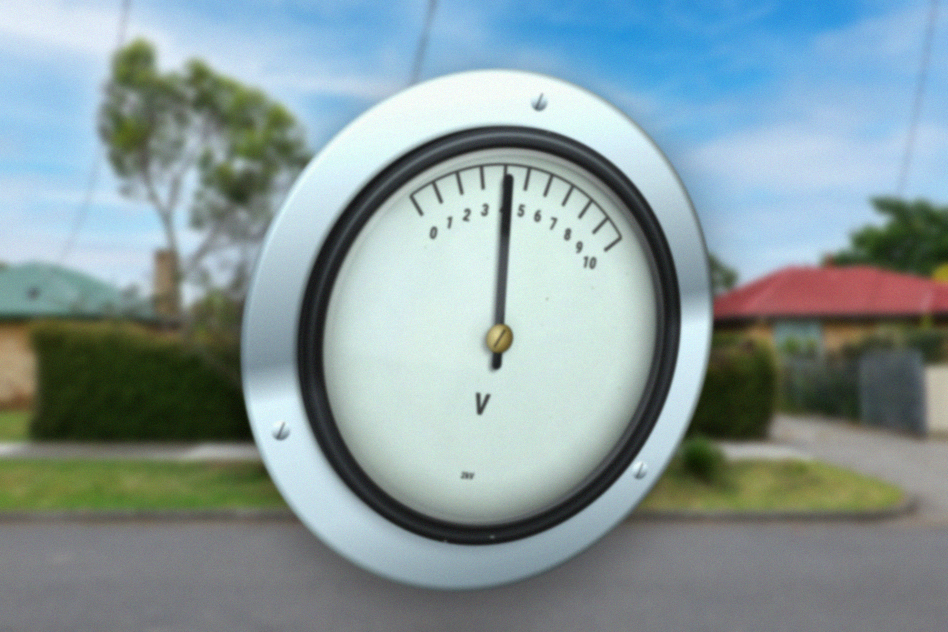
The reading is 4 V
